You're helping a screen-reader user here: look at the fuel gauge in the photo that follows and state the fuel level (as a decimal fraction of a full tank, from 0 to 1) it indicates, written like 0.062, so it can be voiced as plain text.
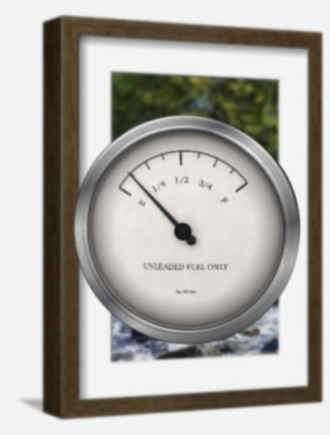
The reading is 0.125
